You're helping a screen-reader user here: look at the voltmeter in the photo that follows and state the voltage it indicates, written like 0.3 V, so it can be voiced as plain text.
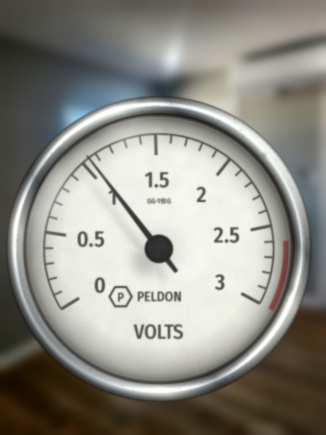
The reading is 1.05 V
